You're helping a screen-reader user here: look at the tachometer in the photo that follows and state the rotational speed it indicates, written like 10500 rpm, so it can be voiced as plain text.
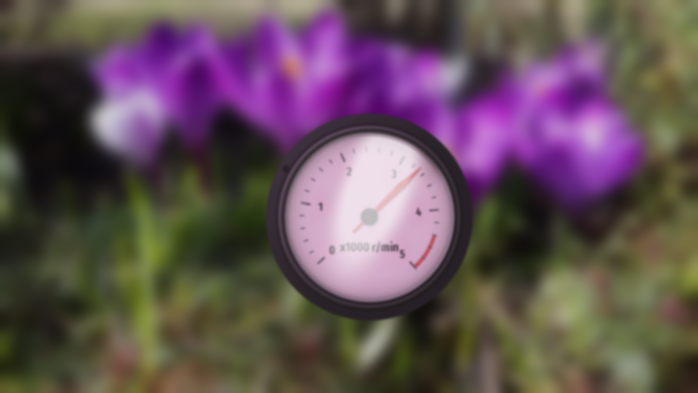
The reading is 3300 rpm
